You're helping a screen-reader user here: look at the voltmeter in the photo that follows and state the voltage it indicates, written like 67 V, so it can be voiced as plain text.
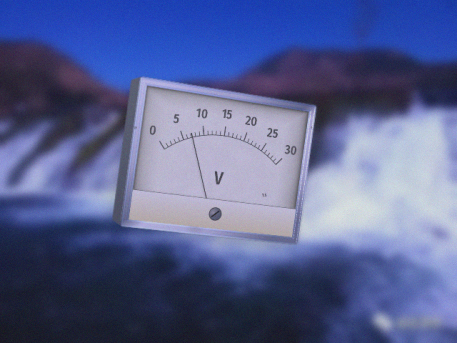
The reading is 7 V
